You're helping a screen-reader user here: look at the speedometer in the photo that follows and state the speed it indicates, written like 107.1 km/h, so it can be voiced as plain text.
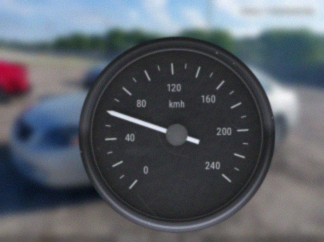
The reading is 60 km/h
